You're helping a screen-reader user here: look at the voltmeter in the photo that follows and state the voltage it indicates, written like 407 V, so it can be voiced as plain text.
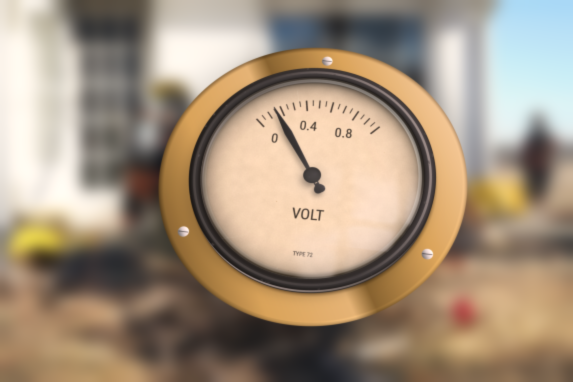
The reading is 0.15 V
